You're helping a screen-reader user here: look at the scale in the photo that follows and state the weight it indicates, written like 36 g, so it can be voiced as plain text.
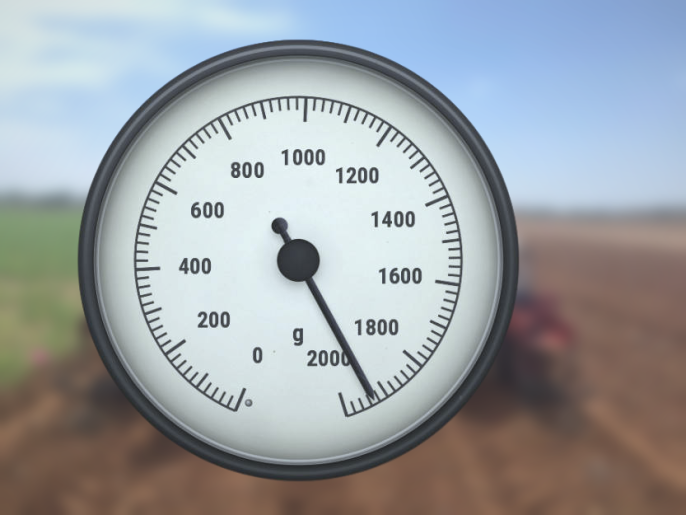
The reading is 1930 g
